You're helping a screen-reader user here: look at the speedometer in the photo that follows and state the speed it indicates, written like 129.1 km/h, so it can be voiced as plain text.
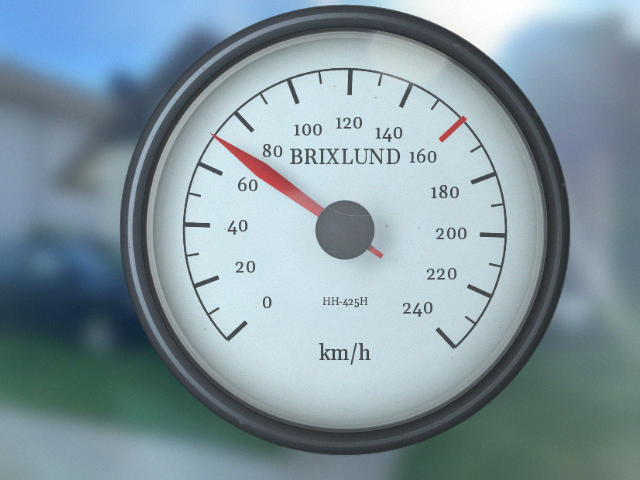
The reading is 70 km/h
